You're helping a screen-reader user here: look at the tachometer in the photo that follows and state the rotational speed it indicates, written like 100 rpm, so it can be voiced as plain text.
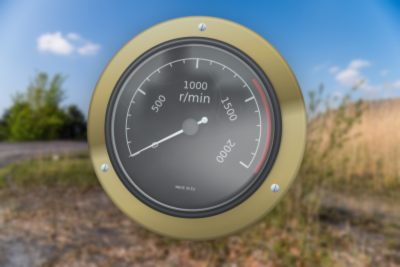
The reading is 0 rpm
